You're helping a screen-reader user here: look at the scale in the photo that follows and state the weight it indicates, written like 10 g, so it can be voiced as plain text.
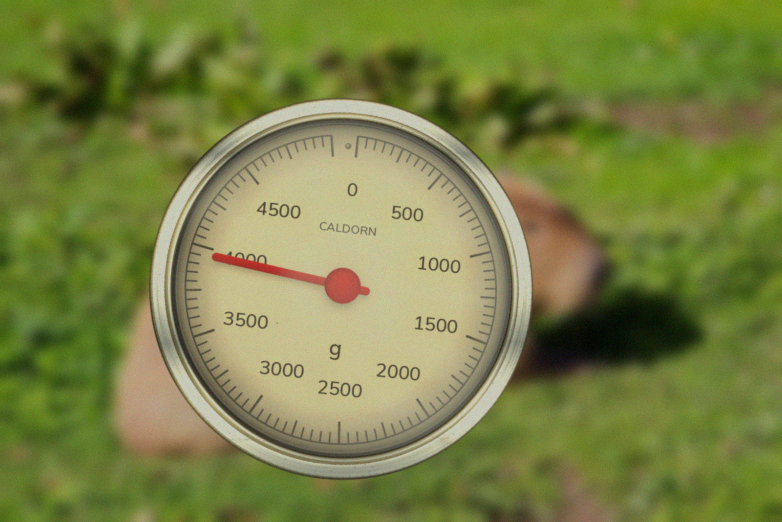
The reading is 3950 g
